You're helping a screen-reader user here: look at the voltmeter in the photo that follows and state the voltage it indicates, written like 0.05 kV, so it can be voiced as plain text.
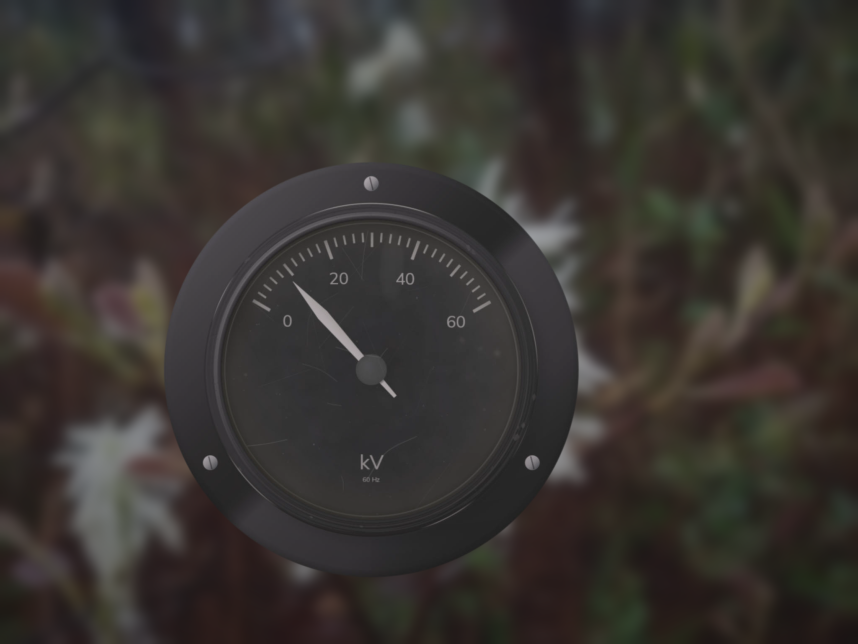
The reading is 9 kV
